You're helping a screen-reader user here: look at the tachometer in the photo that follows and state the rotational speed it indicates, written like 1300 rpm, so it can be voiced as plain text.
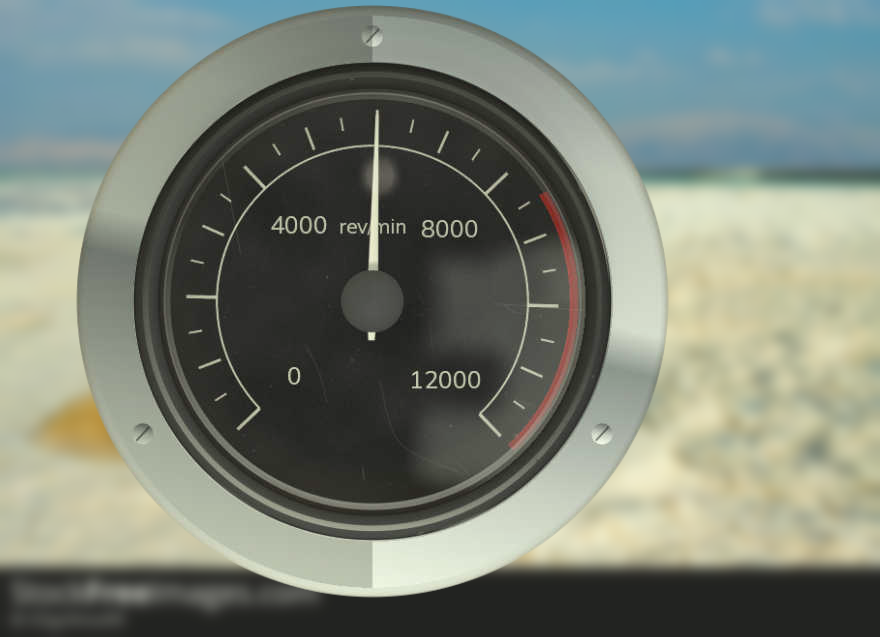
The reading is 6000 rpm
